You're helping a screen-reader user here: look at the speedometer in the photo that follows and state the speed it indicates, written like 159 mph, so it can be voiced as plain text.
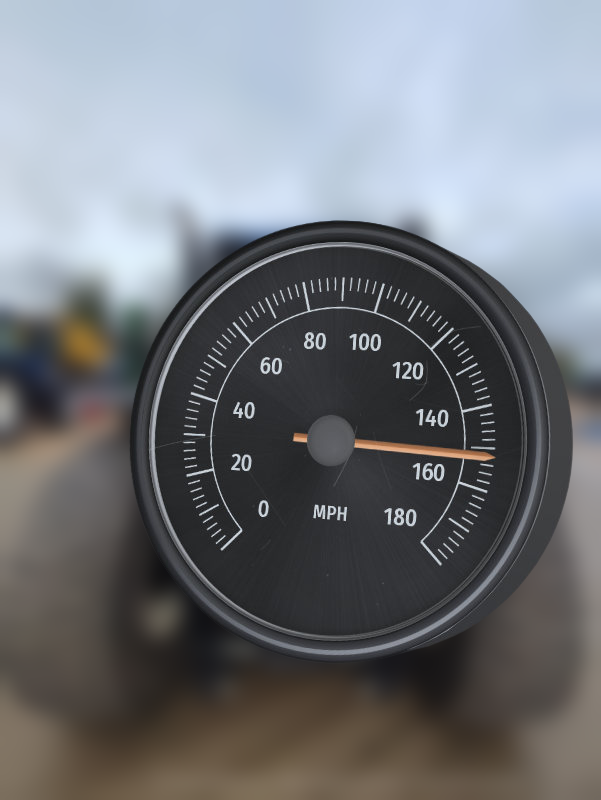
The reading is 152 mph
